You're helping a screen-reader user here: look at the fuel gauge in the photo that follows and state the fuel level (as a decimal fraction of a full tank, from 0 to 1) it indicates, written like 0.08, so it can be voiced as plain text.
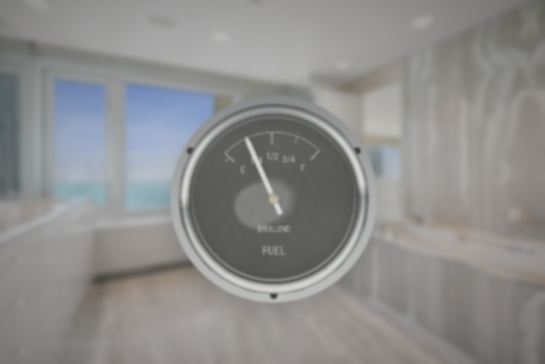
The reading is 0.25
